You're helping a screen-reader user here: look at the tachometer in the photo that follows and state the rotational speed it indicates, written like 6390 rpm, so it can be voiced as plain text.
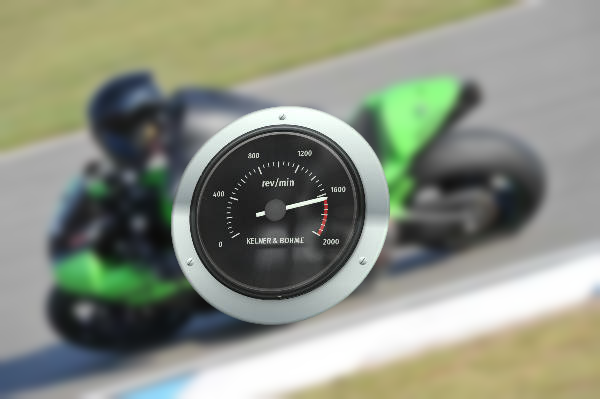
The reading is 1650 rpm
